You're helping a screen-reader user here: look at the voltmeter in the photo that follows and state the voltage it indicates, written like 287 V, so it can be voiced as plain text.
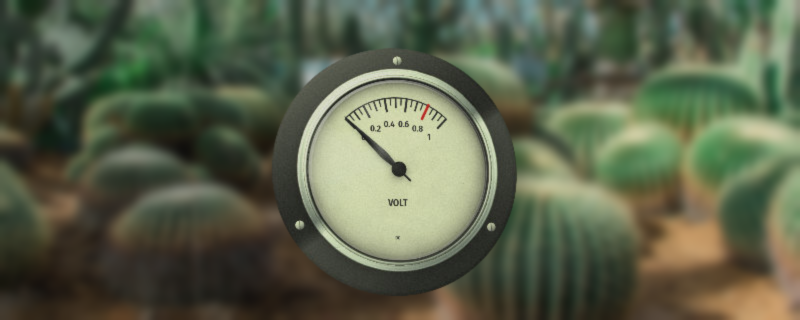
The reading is 0 V
